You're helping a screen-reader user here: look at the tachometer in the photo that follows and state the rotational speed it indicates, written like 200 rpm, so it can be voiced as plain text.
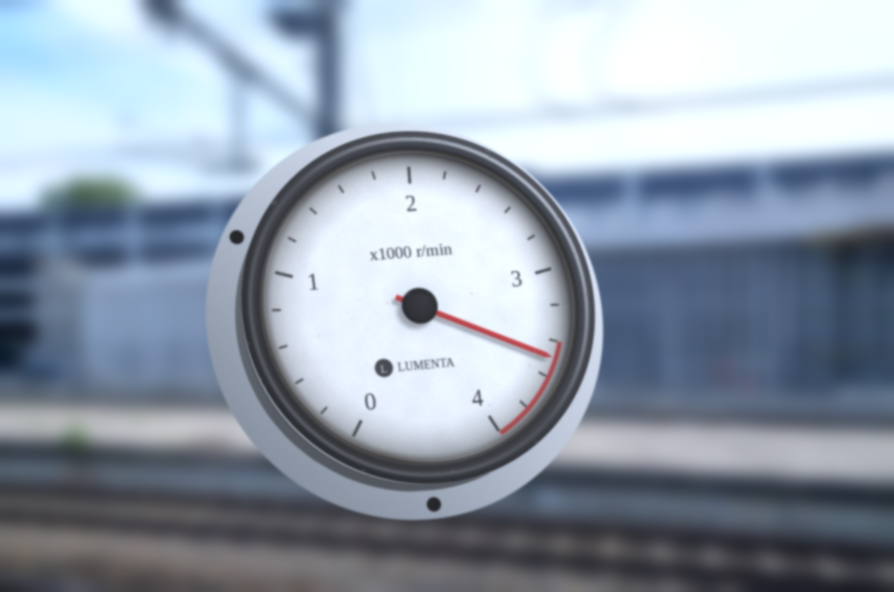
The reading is 3500 rpm
